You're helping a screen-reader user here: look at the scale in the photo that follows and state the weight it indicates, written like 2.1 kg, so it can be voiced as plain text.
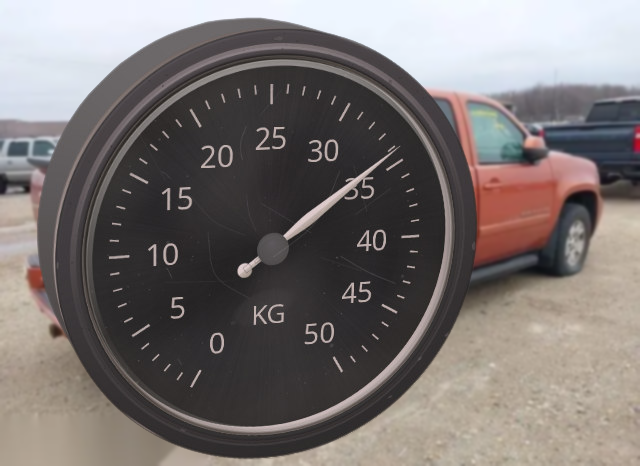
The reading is 34 kg
